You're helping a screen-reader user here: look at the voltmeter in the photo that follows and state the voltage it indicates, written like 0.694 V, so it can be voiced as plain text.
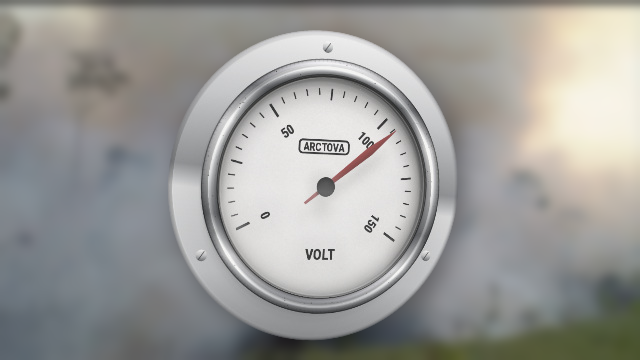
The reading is 105 V
